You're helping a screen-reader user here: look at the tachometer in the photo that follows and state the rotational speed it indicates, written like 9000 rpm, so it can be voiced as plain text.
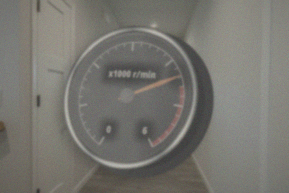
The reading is 4400 rpm
